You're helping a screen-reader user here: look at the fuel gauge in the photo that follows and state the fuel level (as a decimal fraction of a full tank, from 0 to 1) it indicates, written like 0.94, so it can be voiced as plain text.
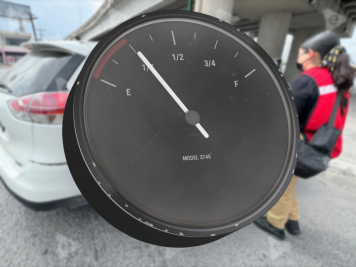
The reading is 0.25
